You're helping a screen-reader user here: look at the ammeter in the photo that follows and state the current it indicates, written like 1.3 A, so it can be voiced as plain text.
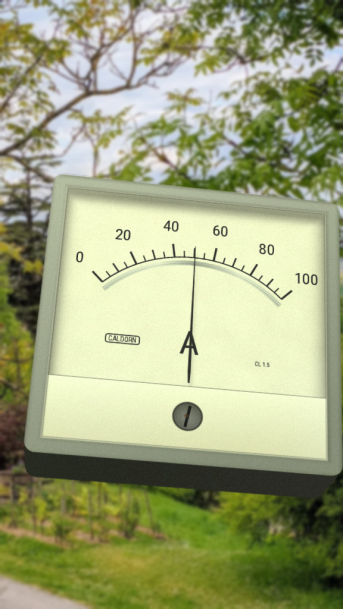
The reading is 50 A
